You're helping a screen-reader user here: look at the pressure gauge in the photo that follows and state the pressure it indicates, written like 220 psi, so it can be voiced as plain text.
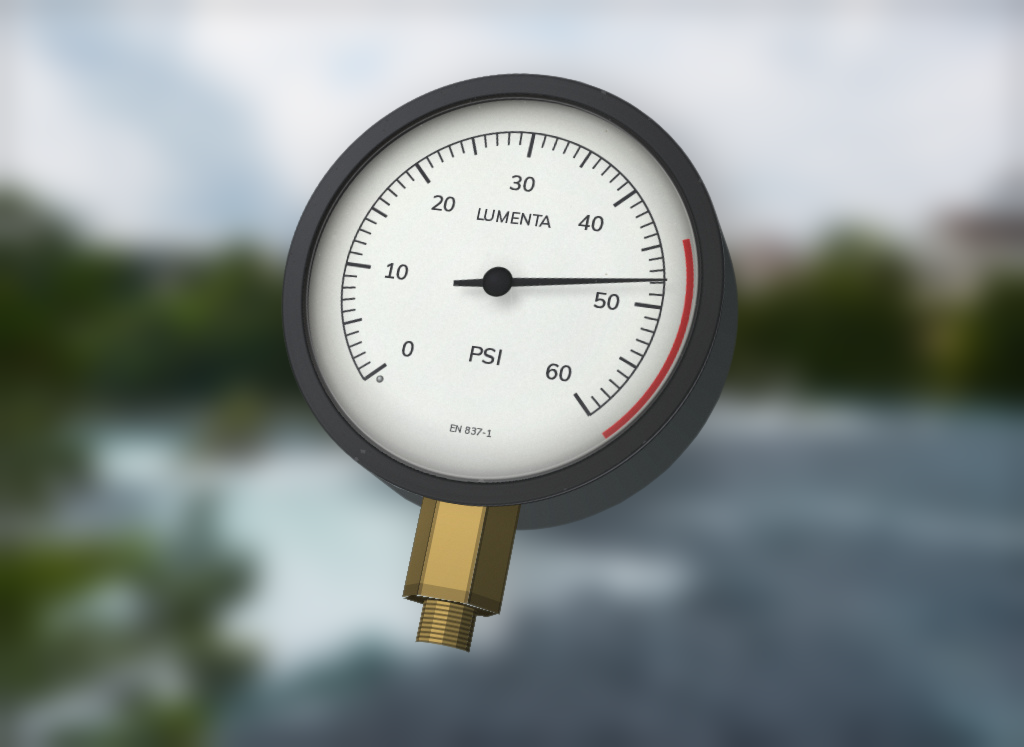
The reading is 48 psi
